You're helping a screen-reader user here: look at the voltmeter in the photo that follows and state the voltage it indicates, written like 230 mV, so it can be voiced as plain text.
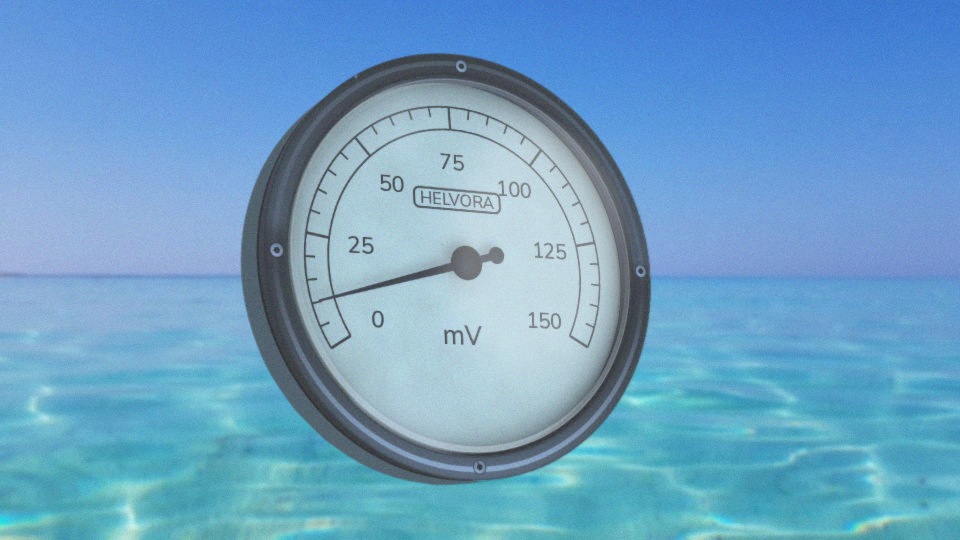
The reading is 10 mV
